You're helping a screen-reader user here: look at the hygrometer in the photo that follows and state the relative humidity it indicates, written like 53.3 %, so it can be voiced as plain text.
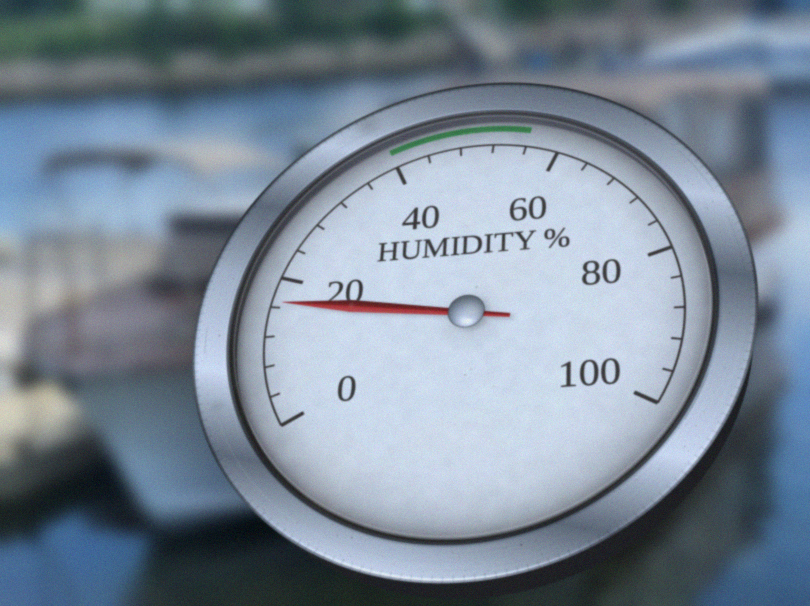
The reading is 16 %
